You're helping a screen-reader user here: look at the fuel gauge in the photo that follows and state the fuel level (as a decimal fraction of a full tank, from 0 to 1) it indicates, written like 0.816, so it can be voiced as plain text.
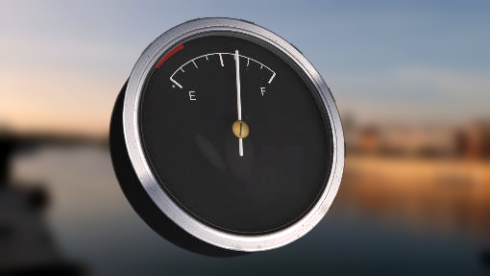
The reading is 0.625
